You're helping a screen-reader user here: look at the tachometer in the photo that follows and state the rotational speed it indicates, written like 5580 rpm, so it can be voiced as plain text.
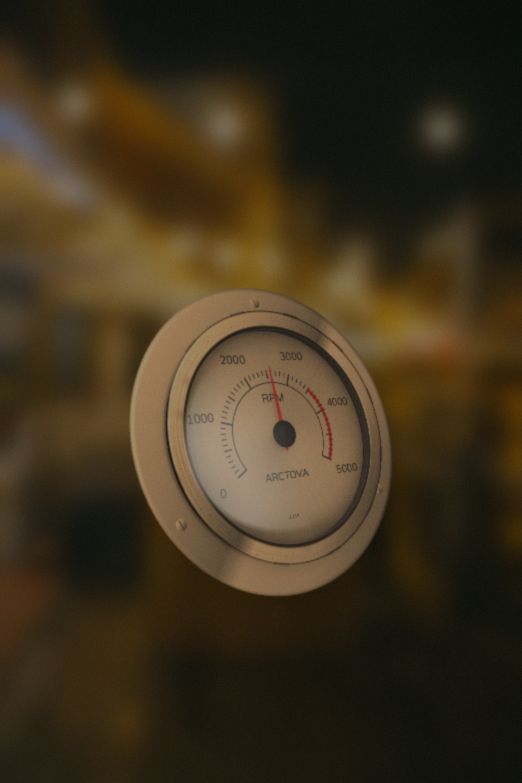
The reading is 2500 rpm
